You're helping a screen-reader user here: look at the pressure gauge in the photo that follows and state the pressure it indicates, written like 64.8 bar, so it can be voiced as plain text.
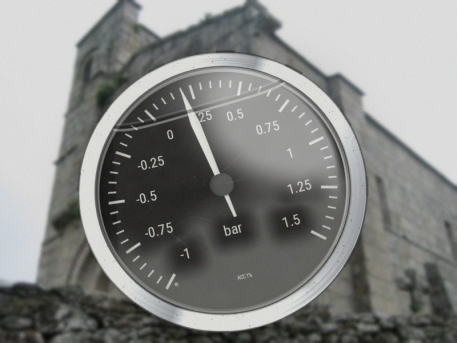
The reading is 0.2 bar
